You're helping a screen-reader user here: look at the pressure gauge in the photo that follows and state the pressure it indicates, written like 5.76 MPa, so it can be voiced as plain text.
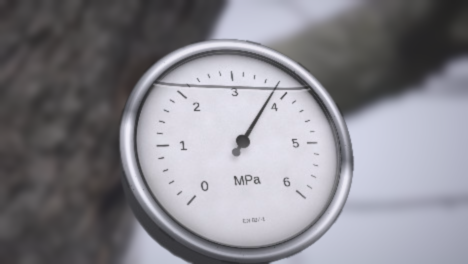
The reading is 3.8 MPa
